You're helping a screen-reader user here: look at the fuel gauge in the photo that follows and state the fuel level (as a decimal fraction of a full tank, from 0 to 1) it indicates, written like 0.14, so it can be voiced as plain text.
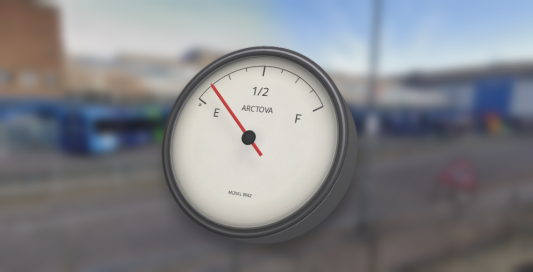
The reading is 0.125
